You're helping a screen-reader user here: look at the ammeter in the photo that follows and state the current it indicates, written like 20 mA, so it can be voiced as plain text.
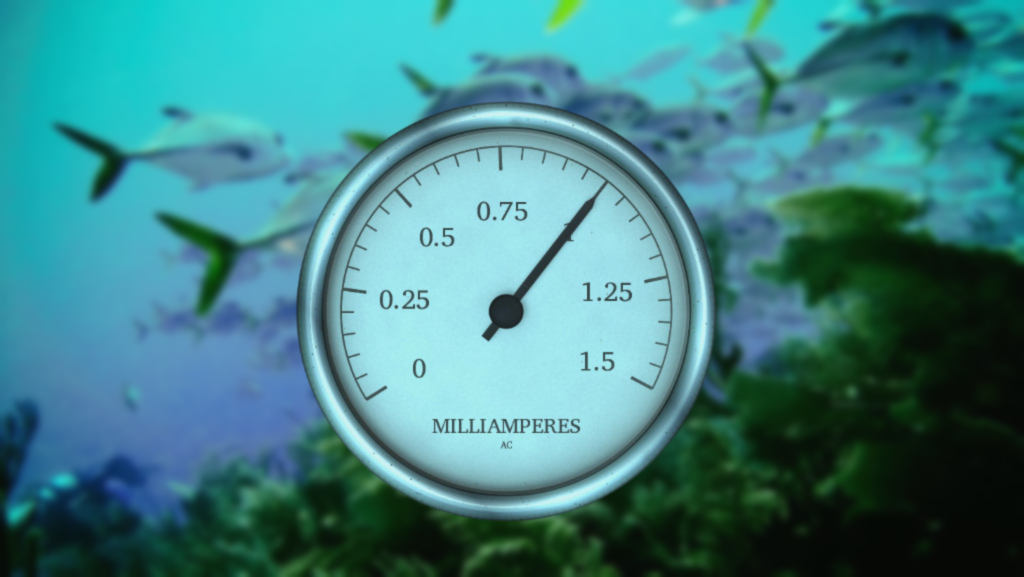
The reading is 1 mA
